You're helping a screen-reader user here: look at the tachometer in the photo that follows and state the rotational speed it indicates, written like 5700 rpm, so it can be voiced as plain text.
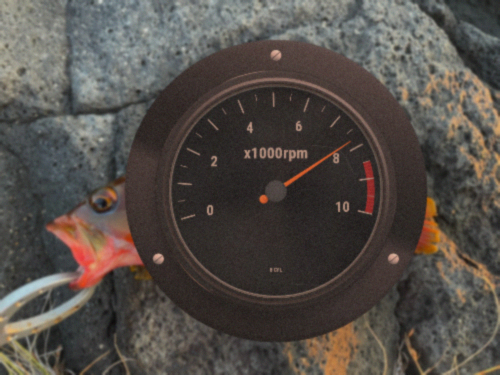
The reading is 7750 rpm
